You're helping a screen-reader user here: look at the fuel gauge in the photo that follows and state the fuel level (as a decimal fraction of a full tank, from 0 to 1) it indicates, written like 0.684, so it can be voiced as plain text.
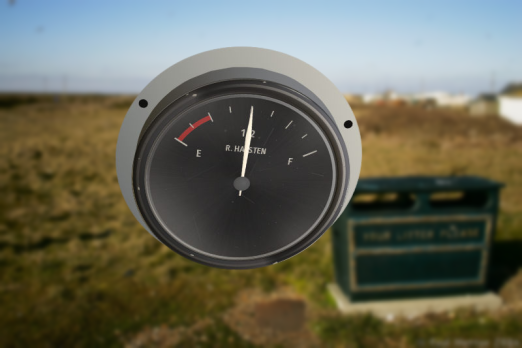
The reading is 0.5
